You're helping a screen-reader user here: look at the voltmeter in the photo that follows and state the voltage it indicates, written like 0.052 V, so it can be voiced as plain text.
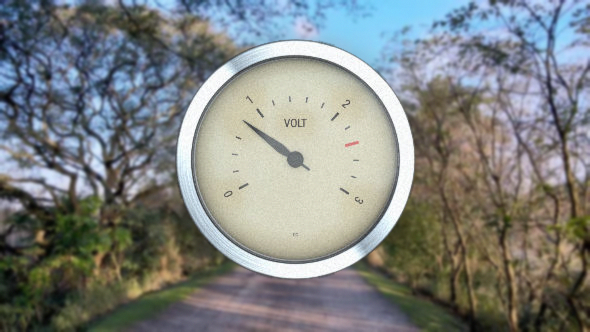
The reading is 0.8 V
